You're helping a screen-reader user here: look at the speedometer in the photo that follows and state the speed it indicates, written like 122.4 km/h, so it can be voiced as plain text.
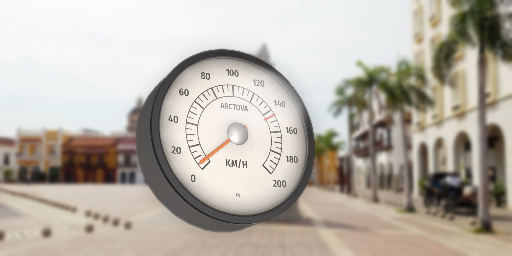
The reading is 5 km/h
